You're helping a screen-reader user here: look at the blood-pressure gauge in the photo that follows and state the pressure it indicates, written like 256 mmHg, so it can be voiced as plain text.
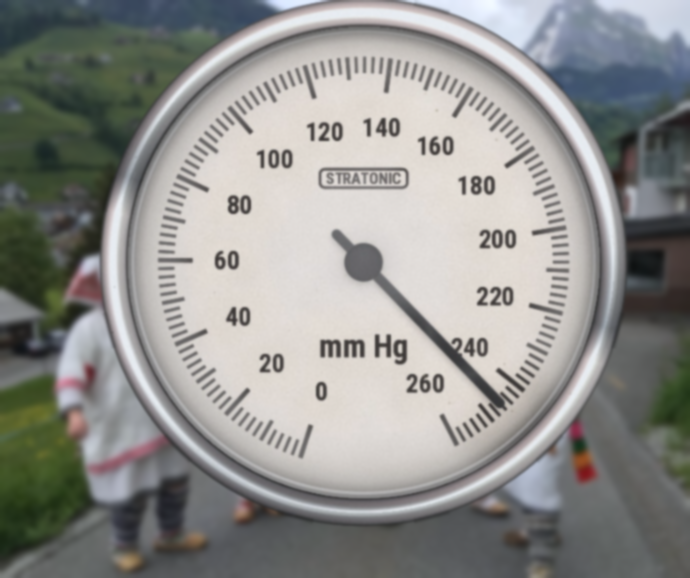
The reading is 246 mmHg
